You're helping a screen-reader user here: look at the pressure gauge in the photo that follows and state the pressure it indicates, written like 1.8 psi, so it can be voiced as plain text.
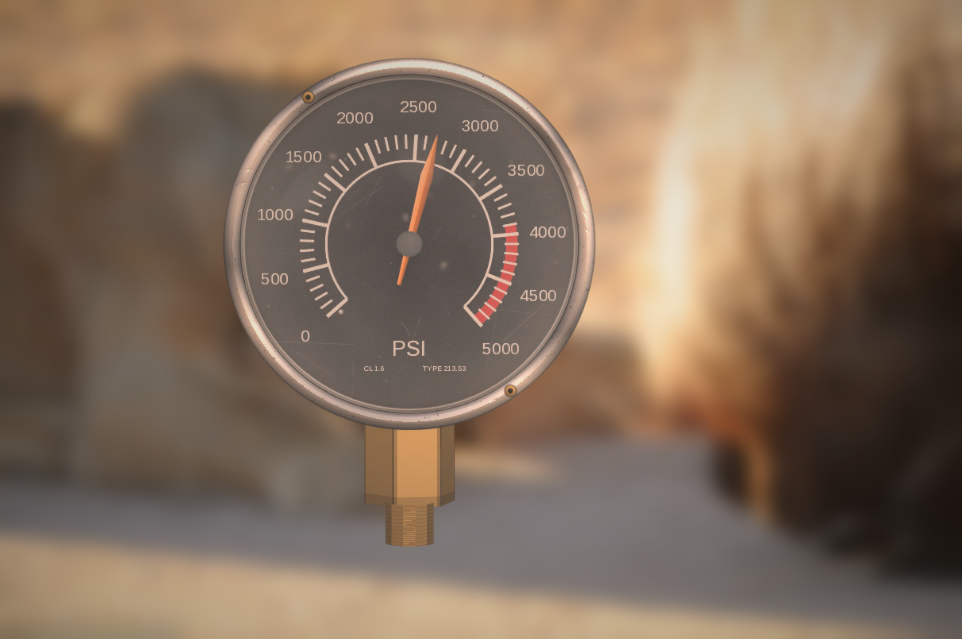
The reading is 2700 psi
